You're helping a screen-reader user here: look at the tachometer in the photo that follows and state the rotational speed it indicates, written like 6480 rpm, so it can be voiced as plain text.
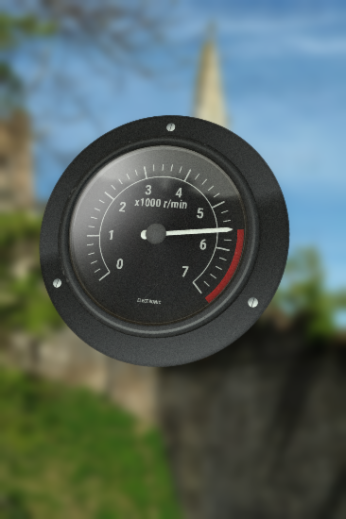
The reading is 5600 rpm
